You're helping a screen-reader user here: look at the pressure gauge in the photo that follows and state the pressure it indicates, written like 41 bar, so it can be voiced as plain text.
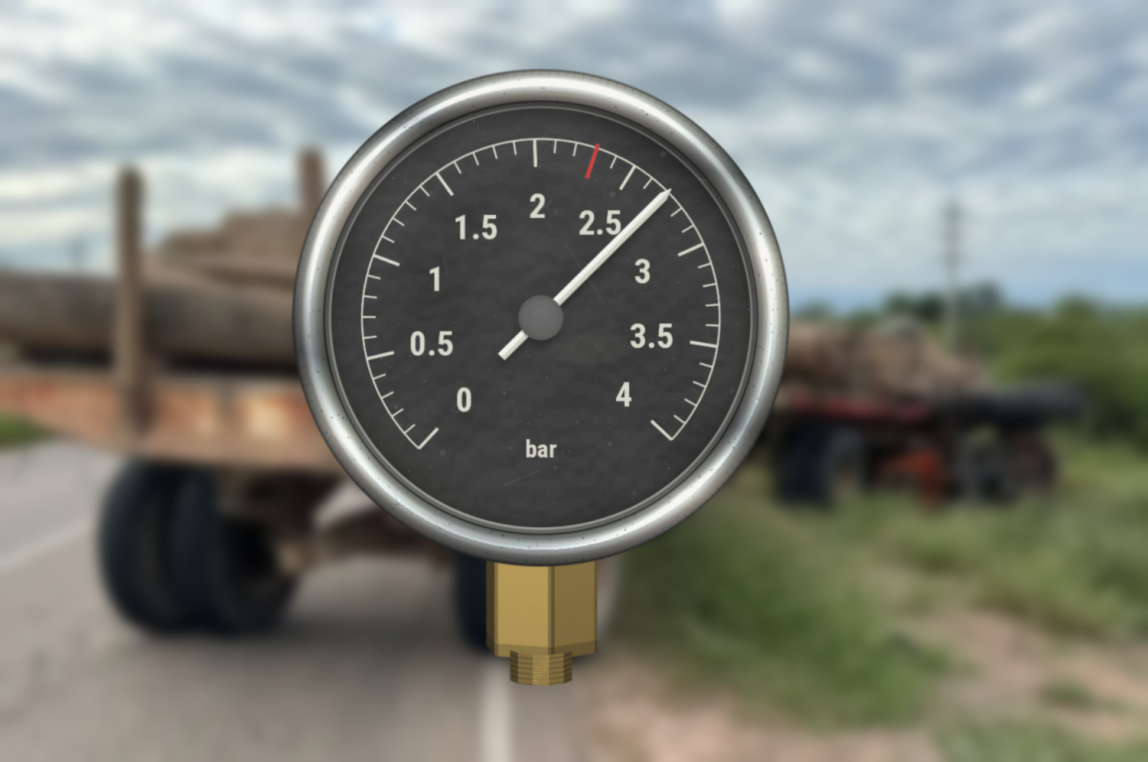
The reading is 2.7 bar
